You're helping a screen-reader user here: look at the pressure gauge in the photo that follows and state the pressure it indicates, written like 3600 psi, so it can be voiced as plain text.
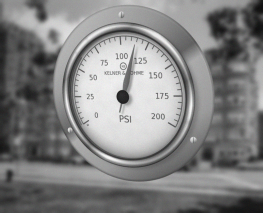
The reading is 115 psi
